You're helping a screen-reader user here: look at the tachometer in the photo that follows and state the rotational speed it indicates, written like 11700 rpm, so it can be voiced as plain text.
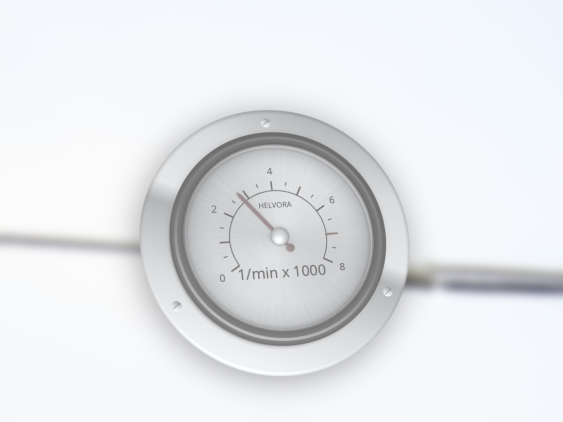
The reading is 2750 rpm
